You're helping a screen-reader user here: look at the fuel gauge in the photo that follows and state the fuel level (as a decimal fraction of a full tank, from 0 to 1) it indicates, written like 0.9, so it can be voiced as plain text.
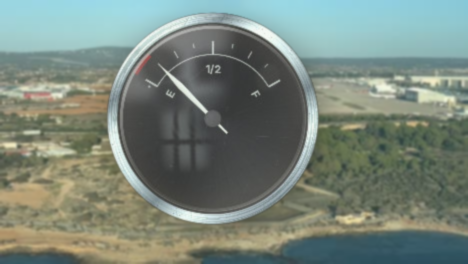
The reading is 0.125
